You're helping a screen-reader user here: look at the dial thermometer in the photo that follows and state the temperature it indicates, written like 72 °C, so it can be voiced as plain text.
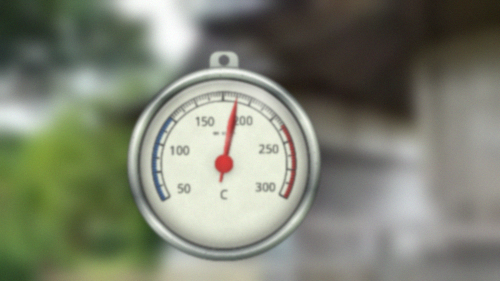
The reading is 187.5 °C
